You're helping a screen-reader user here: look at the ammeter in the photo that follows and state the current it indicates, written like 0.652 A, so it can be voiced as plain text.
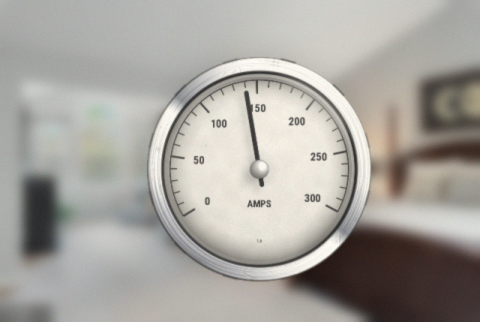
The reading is 140 A
